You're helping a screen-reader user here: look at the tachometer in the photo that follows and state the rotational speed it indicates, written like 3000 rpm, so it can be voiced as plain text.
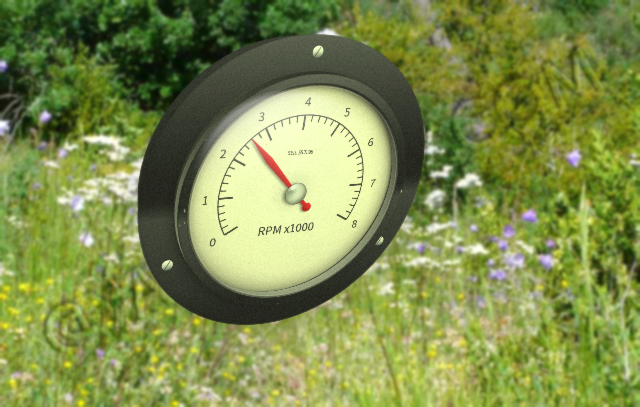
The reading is 2600 rpm
